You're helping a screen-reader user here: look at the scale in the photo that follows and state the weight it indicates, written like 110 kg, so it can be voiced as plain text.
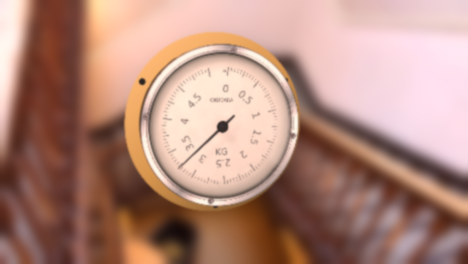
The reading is 3.25 kg
